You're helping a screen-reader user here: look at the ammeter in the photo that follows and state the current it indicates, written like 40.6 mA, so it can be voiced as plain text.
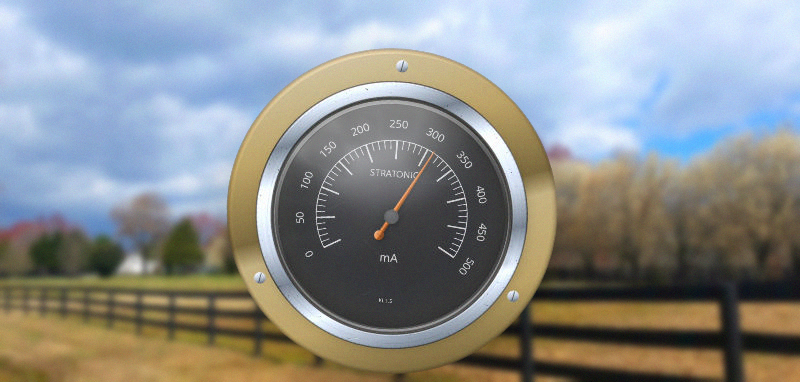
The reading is 310 mA
